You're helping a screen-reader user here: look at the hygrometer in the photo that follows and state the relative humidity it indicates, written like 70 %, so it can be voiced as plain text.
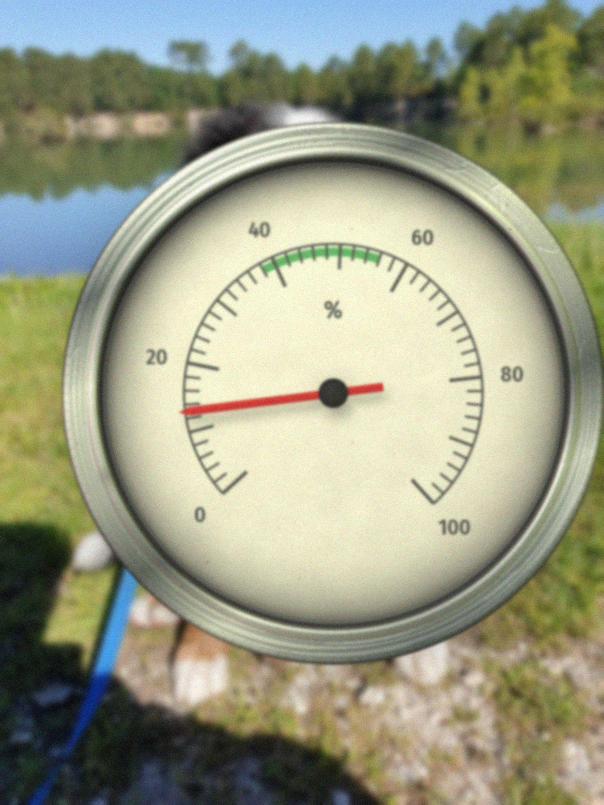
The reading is 13 %
